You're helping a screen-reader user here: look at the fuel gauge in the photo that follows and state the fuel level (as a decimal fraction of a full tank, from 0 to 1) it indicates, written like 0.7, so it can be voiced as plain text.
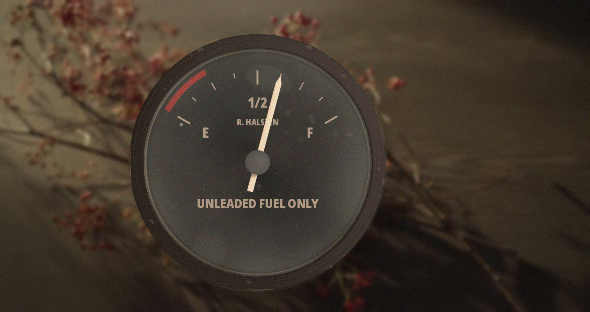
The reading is 0.625
